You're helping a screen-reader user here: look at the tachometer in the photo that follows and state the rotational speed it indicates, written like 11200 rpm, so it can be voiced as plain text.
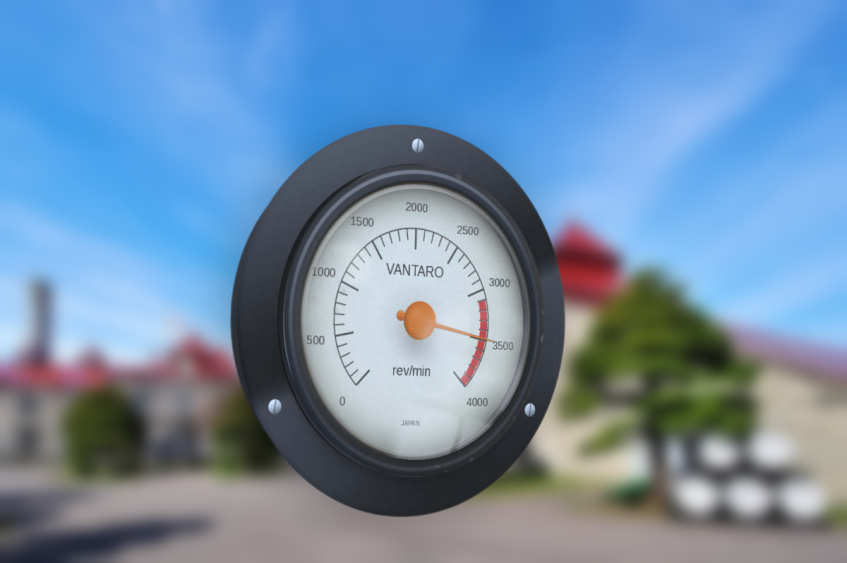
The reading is 3500 rpm
